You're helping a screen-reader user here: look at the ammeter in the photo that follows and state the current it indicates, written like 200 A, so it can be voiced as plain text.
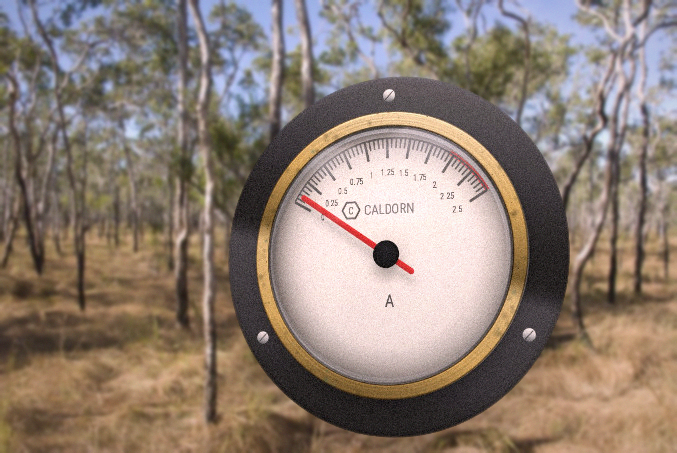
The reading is 0.1 A
